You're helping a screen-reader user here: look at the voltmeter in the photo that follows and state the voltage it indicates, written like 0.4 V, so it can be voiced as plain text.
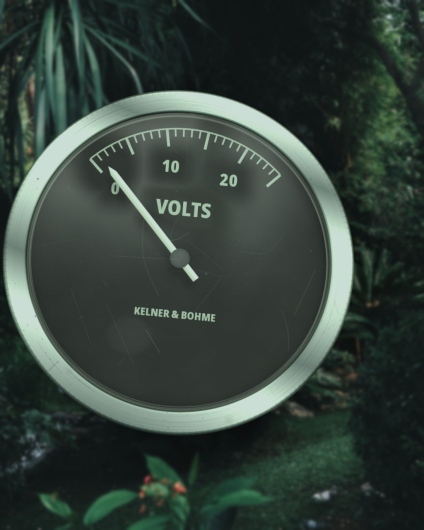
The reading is 1 V
